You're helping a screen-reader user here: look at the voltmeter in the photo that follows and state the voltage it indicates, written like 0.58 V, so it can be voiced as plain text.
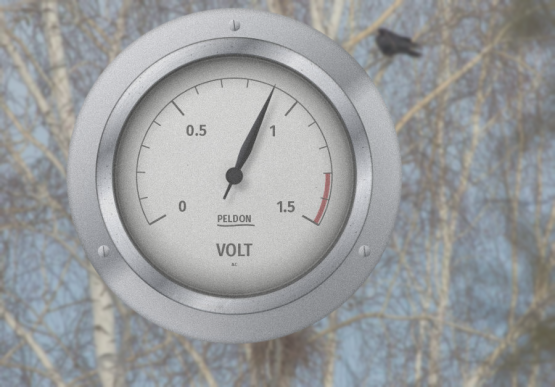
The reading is 0.9 V
